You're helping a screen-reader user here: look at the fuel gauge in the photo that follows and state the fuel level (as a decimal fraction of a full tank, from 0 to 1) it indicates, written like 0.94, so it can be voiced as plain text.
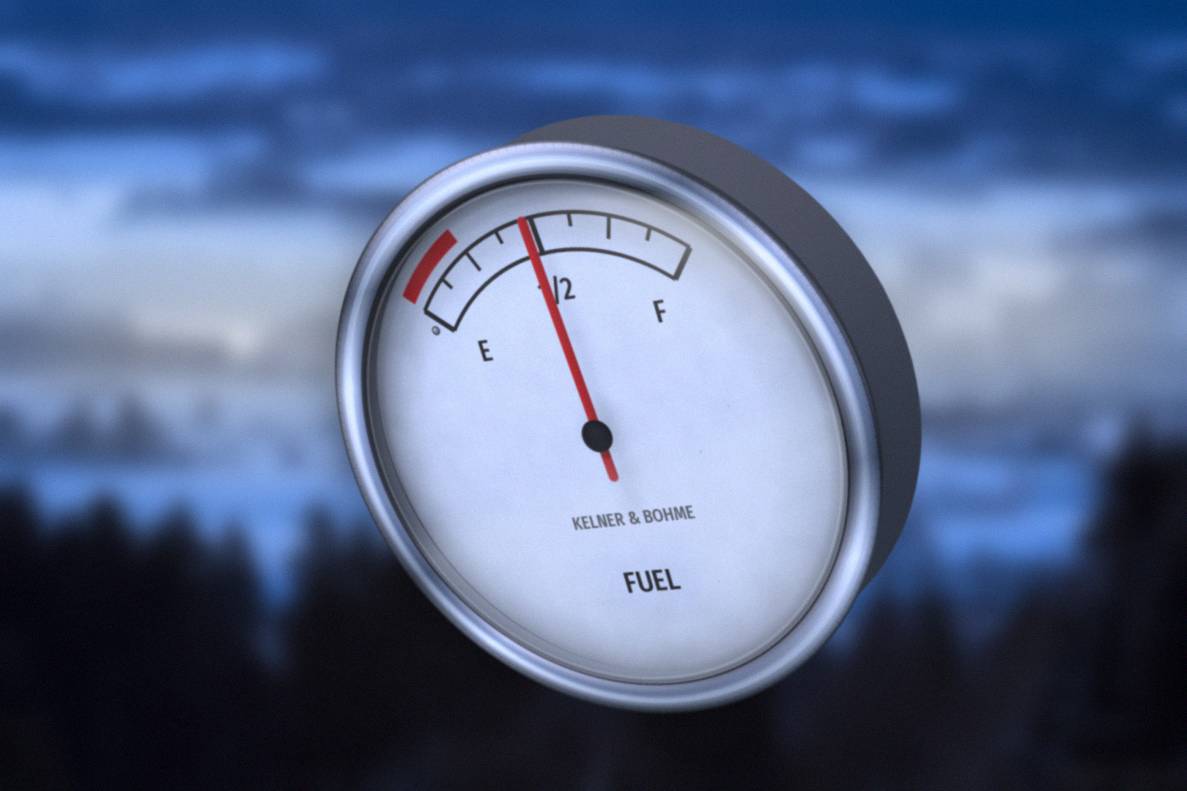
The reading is 0.5
